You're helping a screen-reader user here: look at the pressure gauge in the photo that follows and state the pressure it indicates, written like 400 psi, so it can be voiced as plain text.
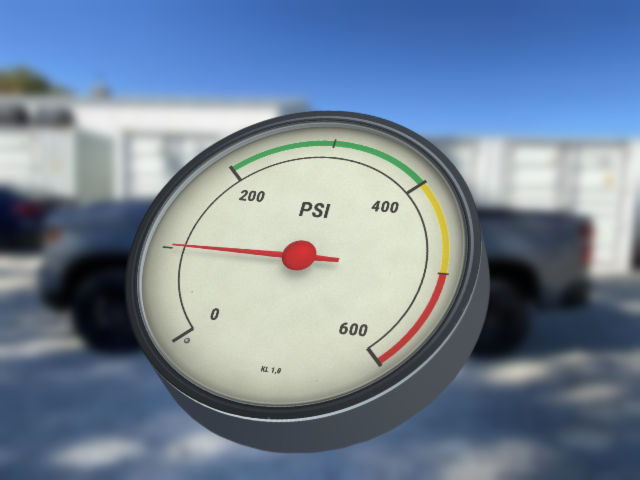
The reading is 100 psi
